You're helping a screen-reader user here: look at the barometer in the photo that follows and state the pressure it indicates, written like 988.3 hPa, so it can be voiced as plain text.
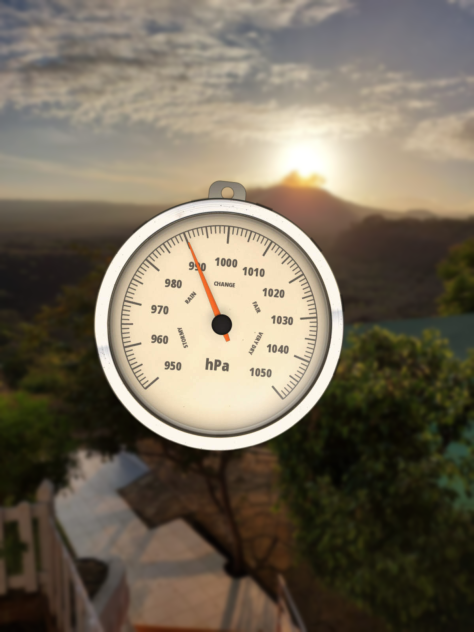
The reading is 990 hPa
